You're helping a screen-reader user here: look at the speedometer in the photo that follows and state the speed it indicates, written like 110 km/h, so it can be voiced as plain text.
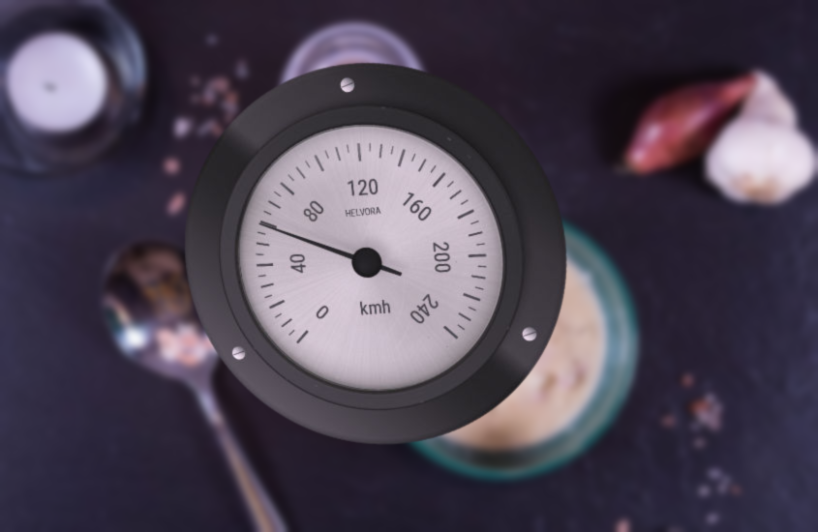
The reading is 60 km/h
